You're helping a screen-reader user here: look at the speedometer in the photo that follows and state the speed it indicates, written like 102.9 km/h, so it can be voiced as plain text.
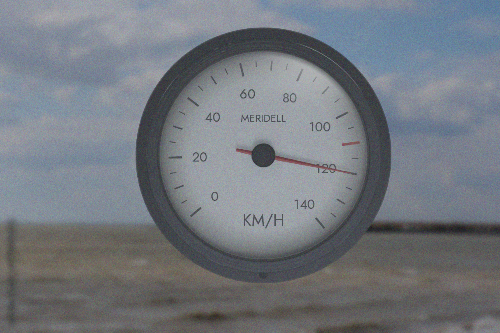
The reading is 120 km/h
